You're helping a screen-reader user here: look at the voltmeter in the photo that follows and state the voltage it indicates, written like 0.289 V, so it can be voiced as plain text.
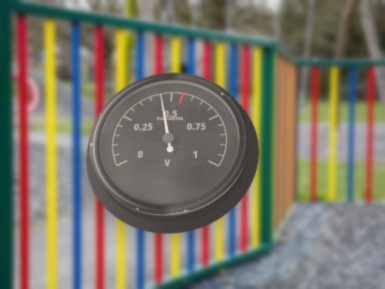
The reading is 0.45 V
